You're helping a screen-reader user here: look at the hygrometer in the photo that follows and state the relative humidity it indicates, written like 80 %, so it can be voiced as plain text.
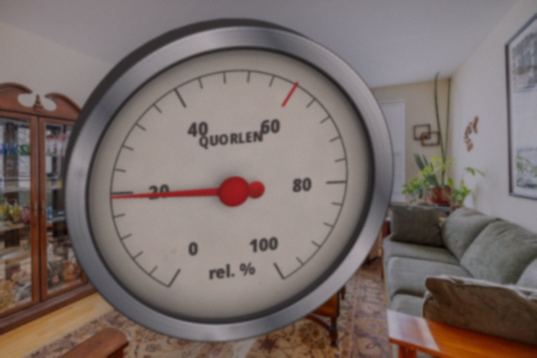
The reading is 20 %
